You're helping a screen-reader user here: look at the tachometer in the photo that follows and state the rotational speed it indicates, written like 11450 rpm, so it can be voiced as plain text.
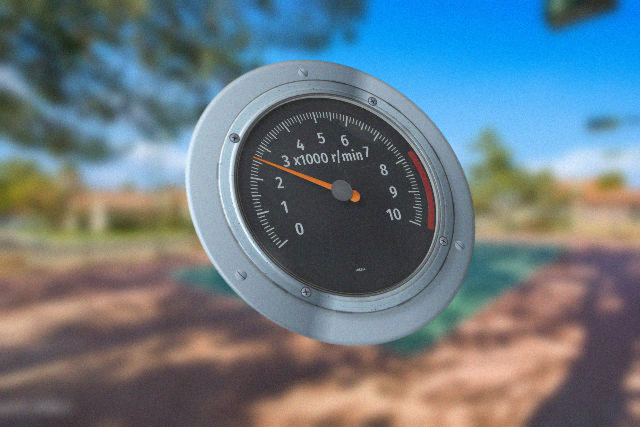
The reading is 2500 rpm
